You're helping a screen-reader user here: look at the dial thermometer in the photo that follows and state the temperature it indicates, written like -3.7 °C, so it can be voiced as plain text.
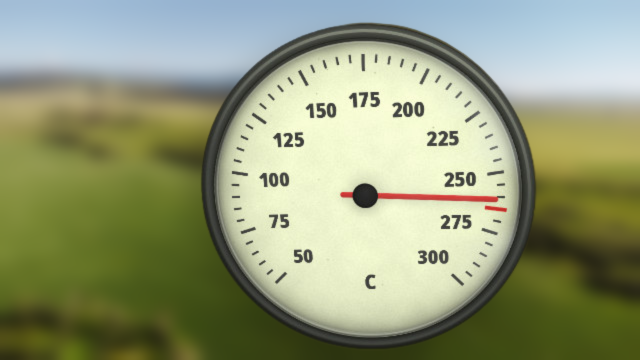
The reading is 260 °C
